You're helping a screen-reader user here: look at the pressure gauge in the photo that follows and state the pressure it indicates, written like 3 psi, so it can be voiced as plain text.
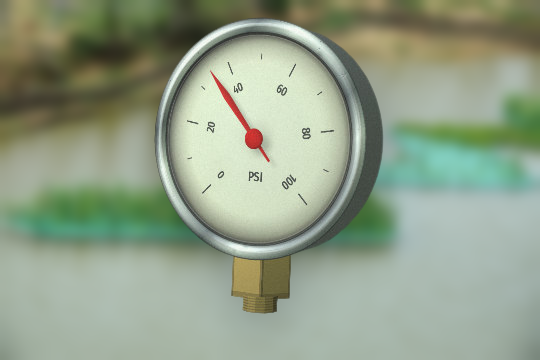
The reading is 35 psi
